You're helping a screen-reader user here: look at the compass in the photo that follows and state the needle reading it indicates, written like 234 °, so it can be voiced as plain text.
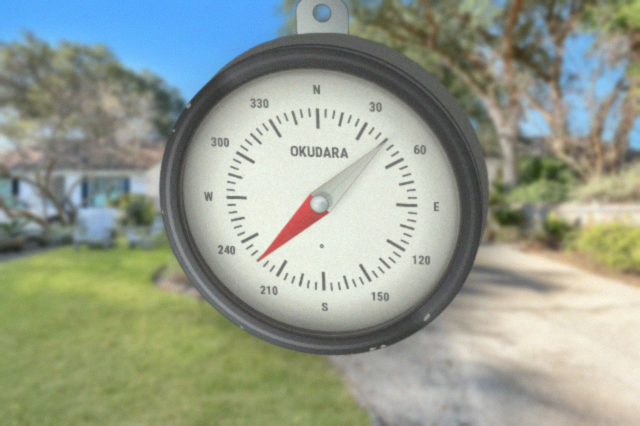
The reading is 225 °
